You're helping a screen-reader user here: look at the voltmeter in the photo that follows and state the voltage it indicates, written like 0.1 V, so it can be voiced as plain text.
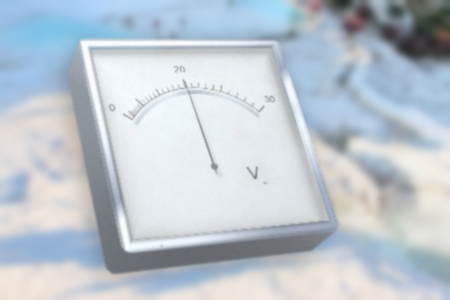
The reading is 20 V
